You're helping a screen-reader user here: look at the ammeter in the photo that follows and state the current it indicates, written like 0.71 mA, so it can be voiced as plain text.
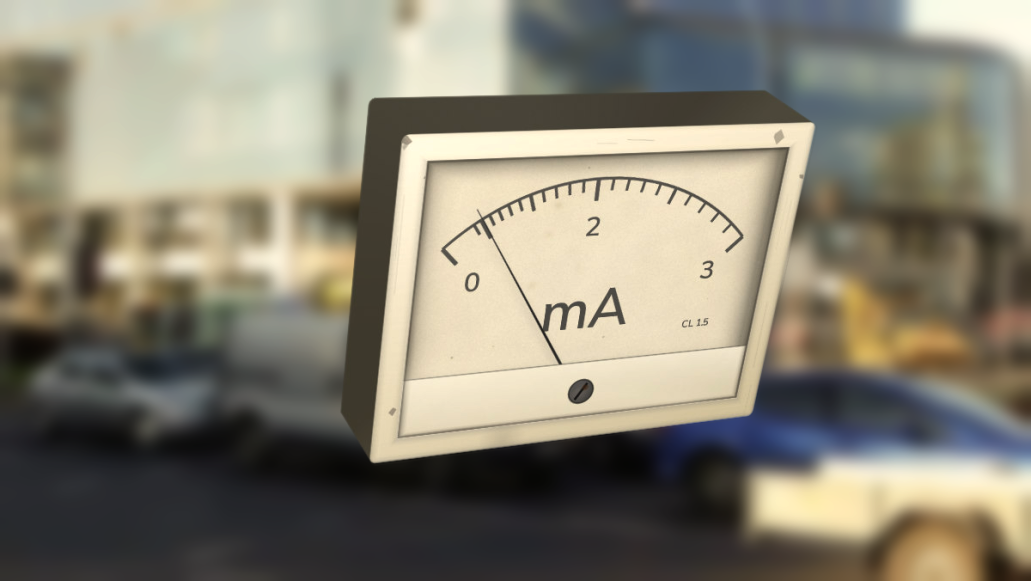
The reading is 1 mA
